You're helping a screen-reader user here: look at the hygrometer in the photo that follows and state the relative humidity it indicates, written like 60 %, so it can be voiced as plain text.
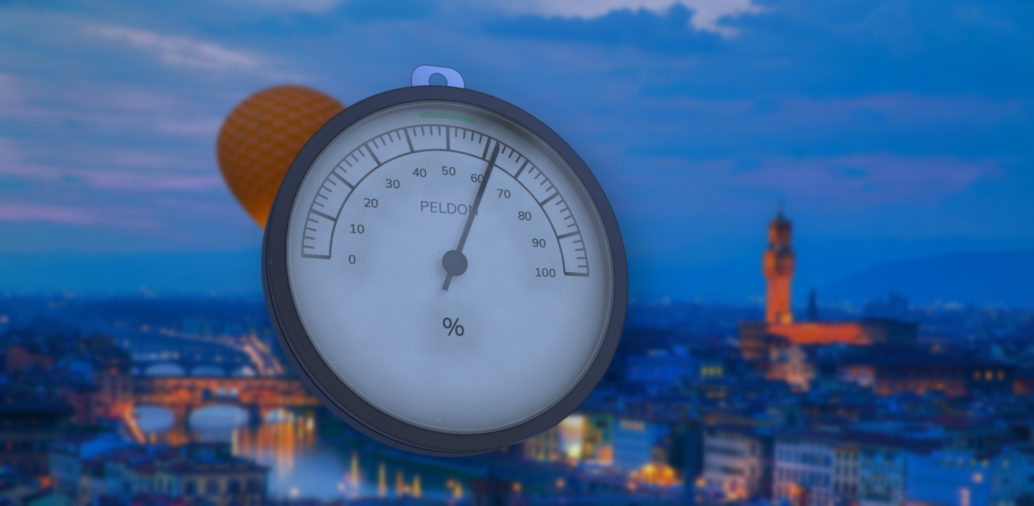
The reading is 62 %
